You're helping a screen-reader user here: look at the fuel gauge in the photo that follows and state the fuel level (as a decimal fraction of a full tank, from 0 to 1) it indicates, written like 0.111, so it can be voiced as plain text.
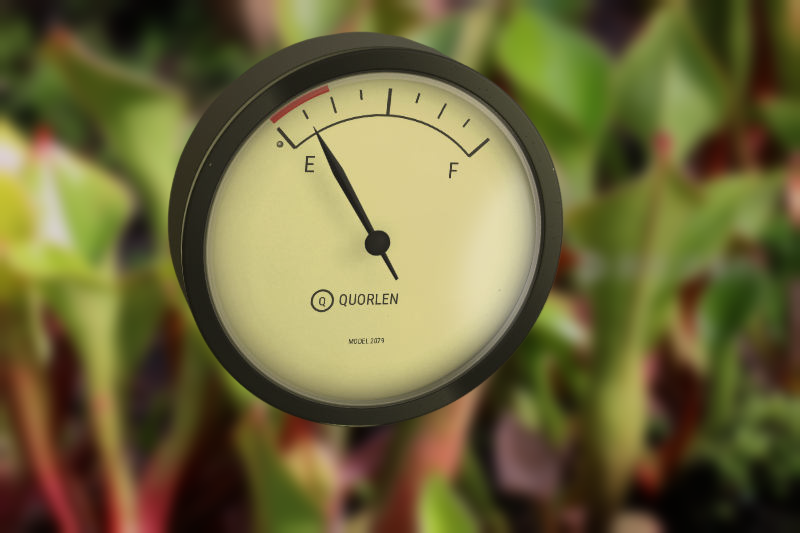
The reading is 0.125
